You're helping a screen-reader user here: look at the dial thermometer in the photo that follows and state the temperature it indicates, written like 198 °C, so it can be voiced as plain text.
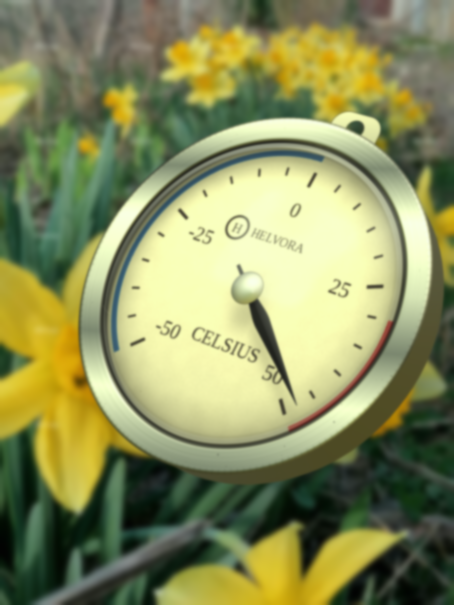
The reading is 47.5 °C
